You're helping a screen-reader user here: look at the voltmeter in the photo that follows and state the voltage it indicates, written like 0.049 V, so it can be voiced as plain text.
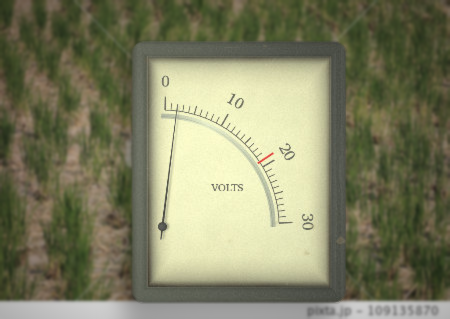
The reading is 2 V
